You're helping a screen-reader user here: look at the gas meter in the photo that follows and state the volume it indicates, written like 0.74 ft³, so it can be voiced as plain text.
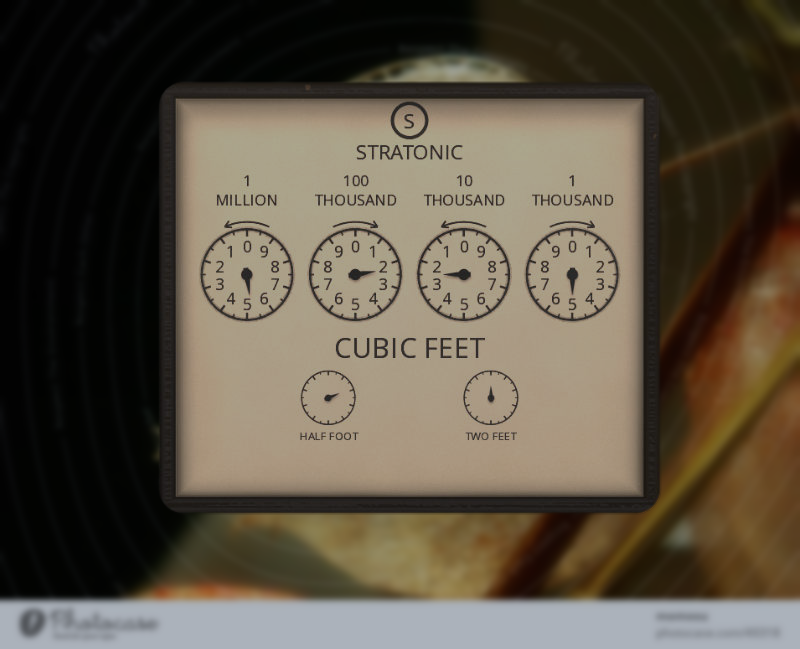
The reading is 522500 ft³
